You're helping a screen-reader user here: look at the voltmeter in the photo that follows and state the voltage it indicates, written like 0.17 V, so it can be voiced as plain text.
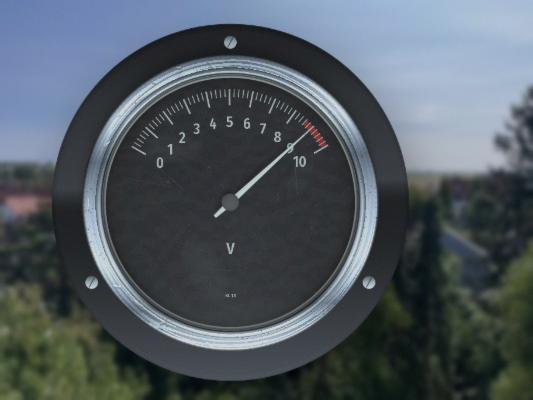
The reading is 9 V
